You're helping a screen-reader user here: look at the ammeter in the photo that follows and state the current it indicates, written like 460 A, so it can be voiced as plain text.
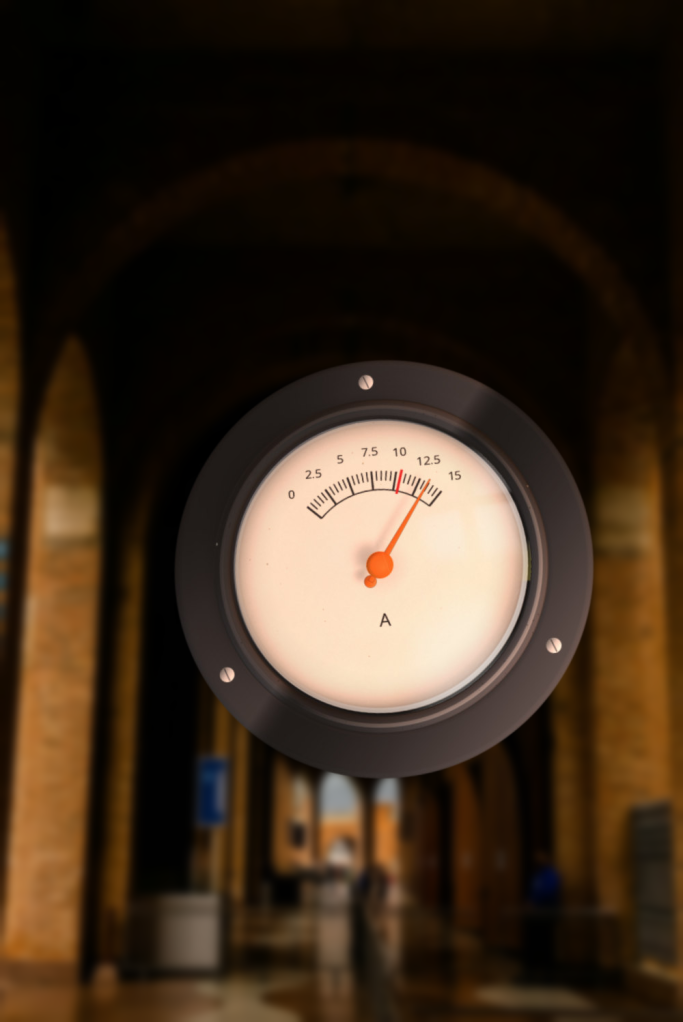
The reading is 13.5 A
